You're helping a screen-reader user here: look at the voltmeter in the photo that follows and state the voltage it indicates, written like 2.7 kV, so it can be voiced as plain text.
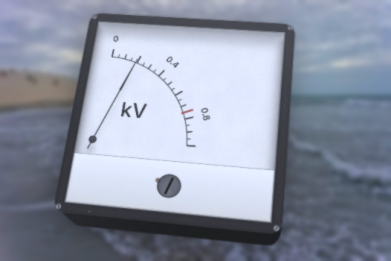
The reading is 0.2 kV
